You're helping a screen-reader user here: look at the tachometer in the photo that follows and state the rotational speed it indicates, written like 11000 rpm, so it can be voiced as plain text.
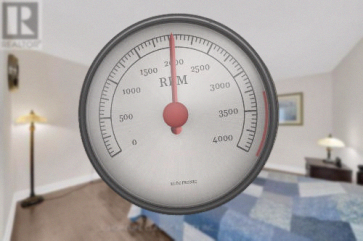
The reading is 2000 rpm
